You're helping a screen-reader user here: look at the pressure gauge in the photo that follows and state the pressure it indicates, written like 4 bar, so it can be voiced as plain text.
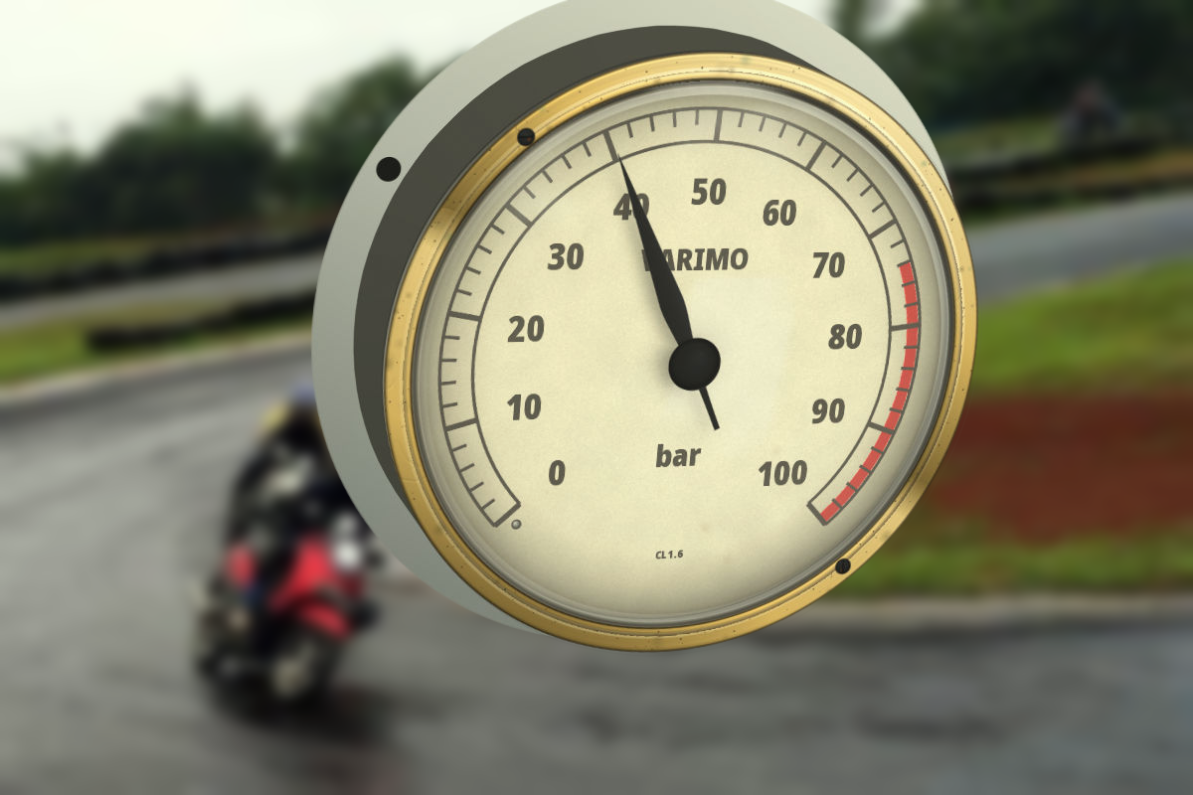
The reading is 40 bar
